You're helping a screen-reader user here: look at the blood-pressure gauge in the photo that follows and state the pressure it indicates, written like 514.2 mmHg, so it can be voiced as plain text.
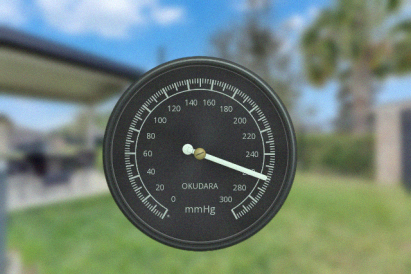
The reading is 260 mmHg
